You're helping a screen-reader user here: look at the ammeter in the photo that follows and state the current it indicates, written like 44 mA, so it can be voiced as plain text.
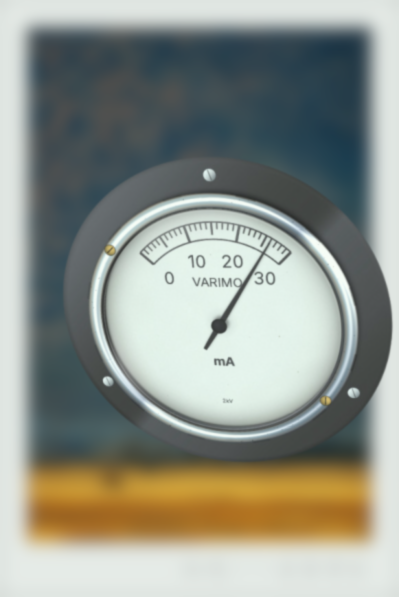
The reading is 26 mA
